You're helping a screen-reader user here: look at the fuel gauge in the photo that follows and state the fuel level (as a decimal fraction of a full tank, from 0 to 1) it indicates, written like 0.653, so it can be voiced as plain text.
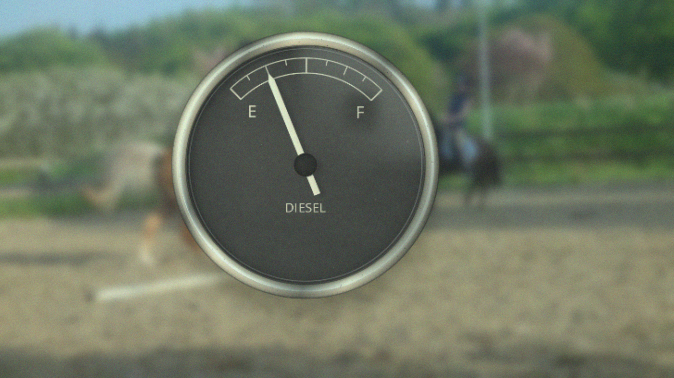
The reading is 0.25
